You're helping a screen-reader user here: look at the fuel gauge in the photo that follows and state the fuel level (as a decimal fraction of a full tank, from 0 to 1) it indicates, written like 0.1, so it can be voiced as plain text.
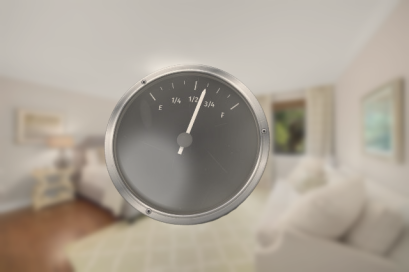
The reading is 0.625
